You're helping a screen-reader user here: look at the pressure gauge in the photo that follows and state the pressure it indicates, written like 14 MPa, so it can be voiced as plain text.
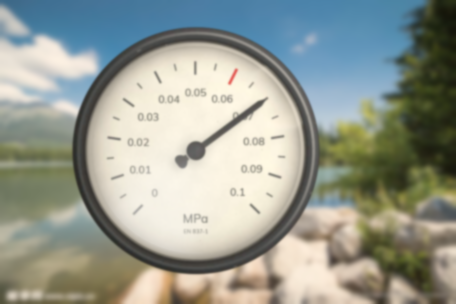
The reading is 0.07 MPa
